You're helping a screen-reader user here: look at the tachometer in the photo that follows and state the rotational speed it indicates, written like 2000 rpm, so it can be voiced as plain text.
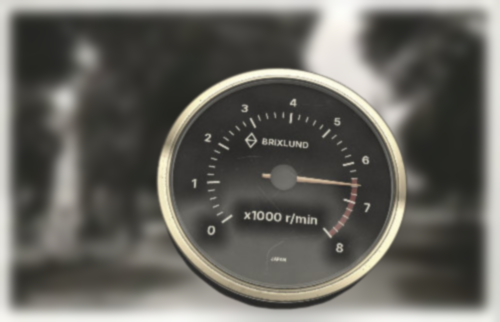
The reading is 6600 rpm
